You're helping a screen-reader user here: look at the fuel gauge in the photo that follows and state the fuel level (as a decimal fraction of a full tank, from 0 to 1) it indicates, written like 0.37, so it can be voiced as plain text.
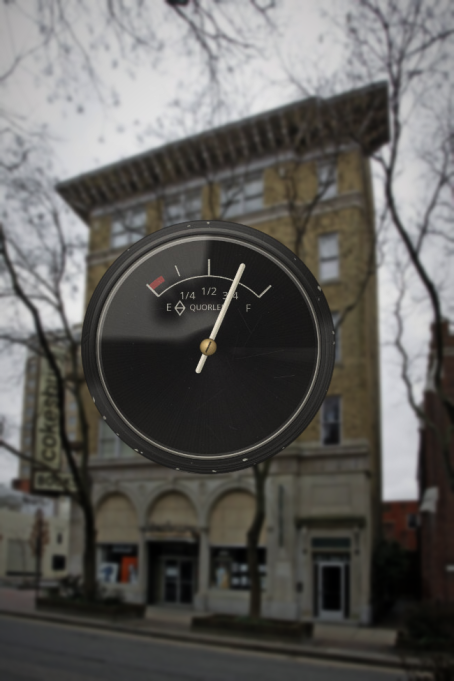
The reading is 0.75
